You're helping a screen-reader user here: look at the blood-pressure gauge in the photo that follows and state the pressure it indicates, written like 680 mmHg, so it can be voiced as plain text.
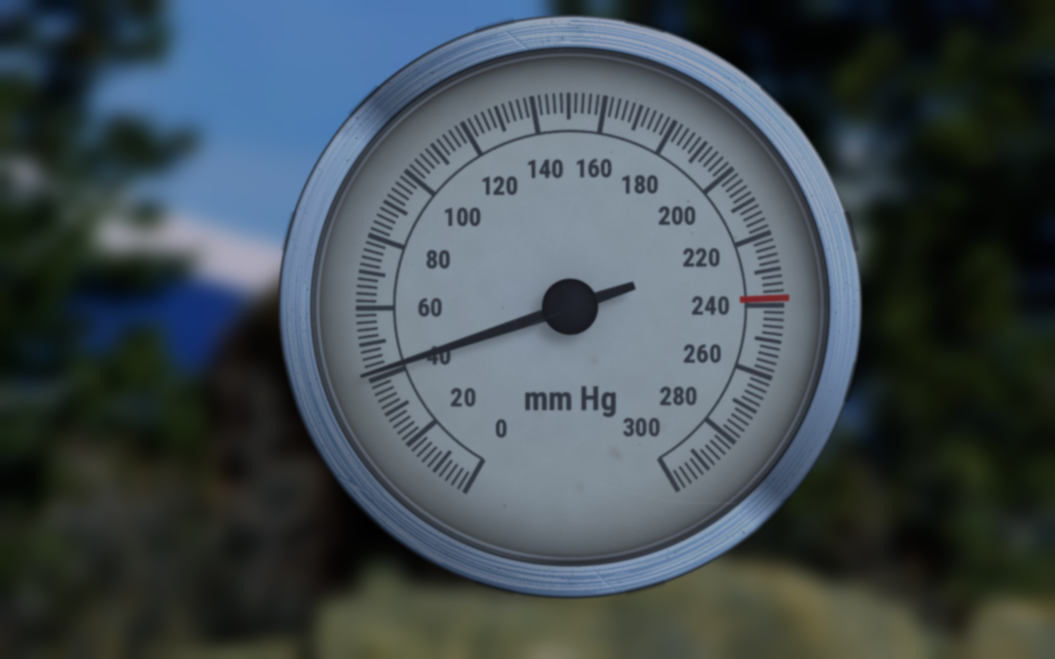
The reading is 42 mmHg
